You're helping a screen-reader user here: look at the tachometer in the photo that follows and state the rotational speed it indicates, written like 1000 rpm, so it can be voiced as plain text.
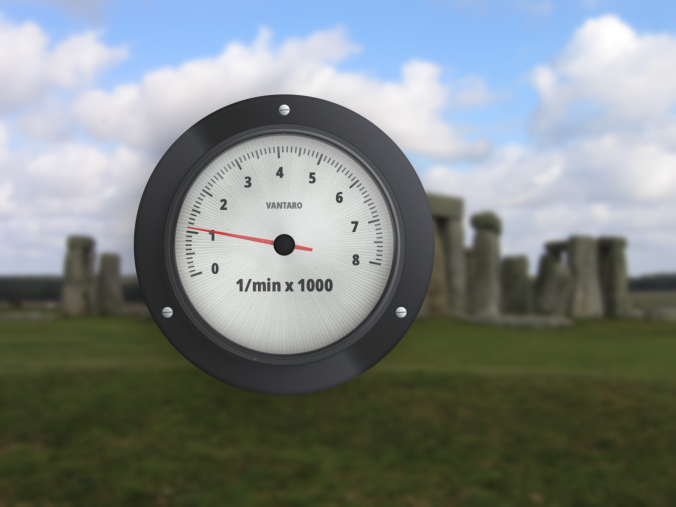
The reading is 1100 rpm
